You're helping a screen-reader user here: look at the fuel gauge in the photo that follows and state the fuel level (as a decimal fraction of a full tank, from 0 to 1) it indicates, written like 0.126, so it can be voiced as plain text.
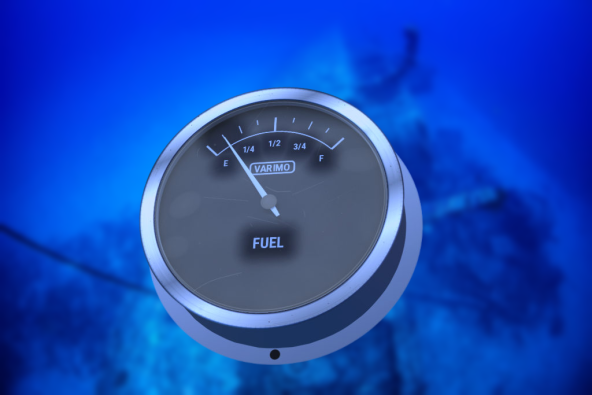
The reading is 0.125
